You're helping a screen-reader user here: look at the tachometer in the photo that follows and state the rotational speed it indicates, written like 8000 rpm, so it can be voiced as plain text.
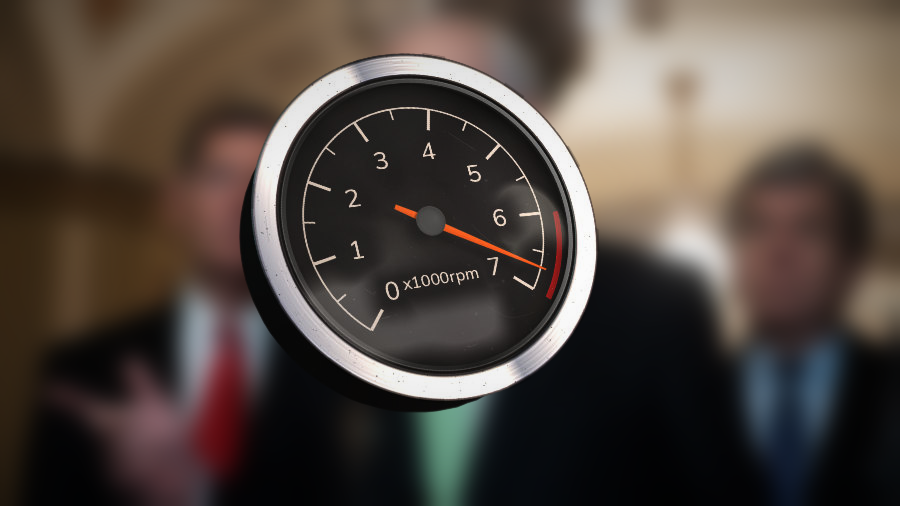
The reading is 6750 rpm
